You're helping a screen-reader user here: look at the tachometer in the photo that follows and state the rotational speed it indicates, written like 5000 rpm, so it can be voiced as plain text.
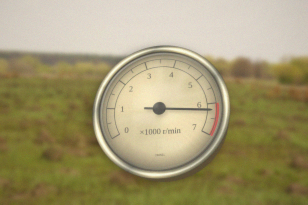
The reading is 6250 rpm
